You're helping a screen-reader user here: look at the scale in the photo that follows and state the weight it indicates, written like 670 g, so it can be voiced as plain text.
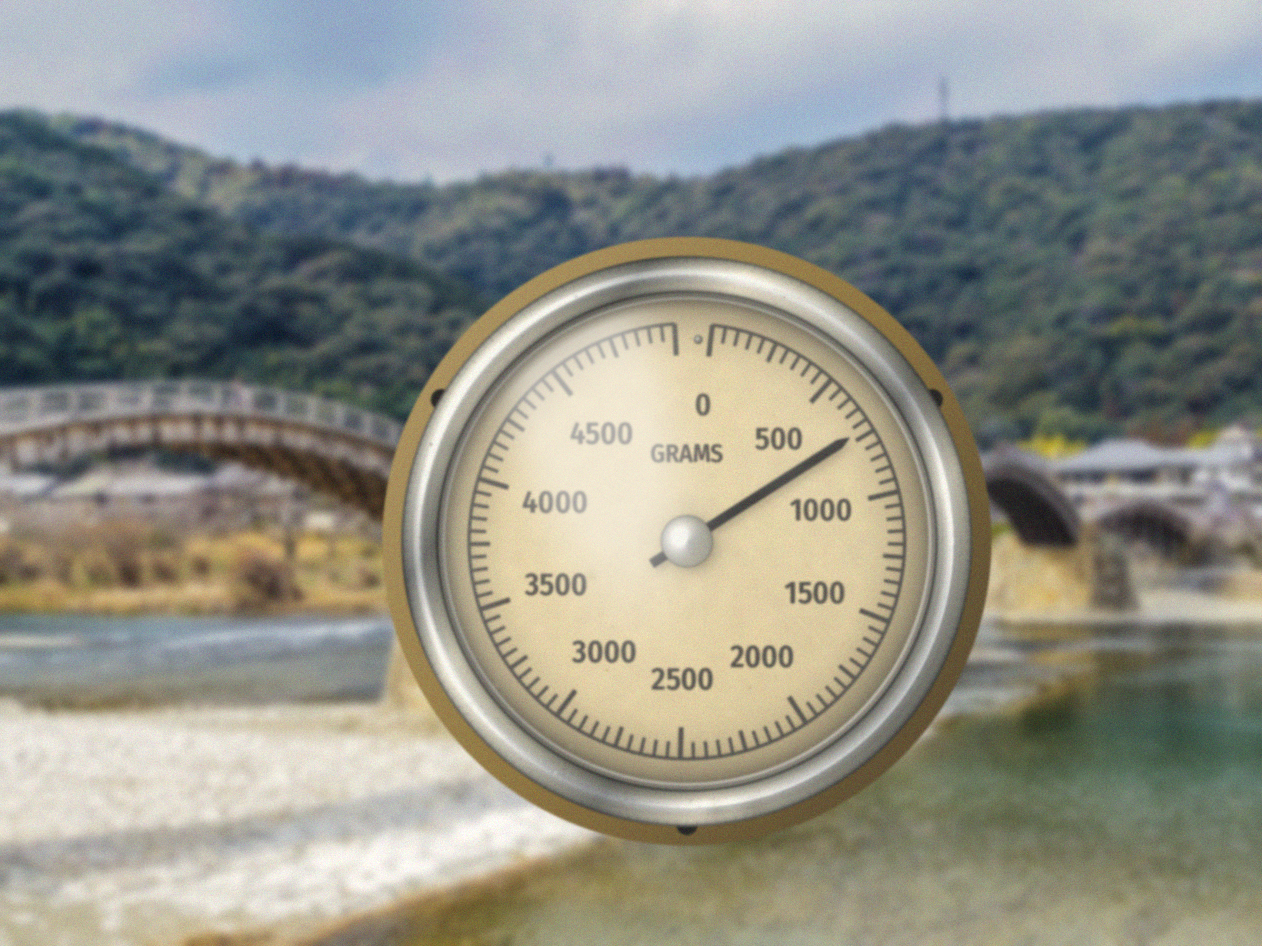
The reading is 725 g
